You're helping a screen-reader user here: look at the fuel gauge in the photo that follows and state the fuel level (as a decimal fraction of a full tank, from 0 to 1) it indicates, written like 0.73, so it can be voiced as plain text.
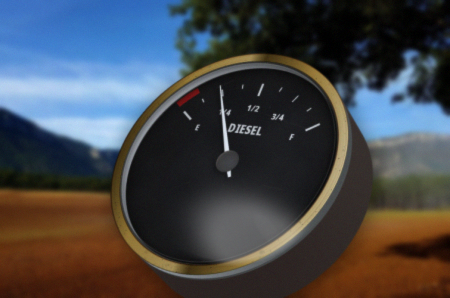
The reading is 0.25
